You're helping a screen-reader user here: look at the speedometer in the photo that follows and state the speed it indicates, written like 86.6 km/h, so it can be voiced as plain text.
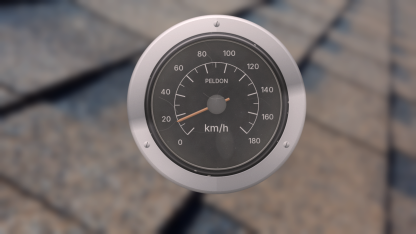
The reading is 15 km/h
